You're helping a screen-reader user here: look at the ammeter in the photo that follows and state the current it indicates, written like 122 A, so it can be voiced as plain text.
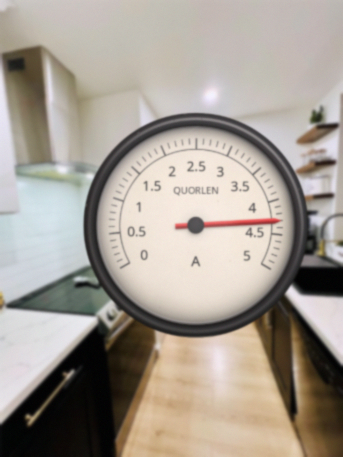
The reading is 4.3 A
